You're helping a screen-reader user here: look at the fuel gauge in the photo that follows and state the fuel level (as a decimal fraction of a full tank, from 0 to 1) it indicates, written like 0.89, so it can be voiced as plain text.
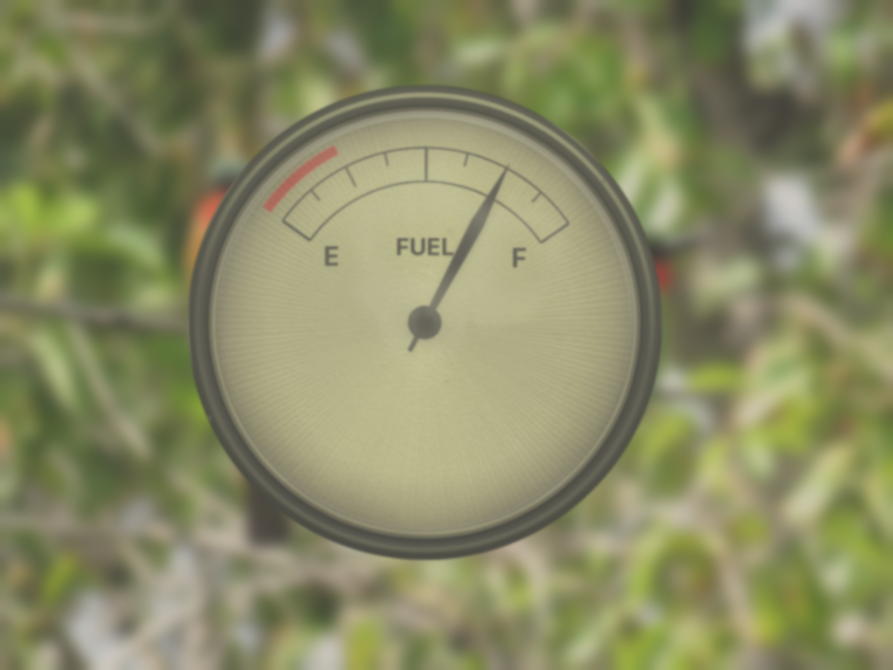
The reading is 0.75
